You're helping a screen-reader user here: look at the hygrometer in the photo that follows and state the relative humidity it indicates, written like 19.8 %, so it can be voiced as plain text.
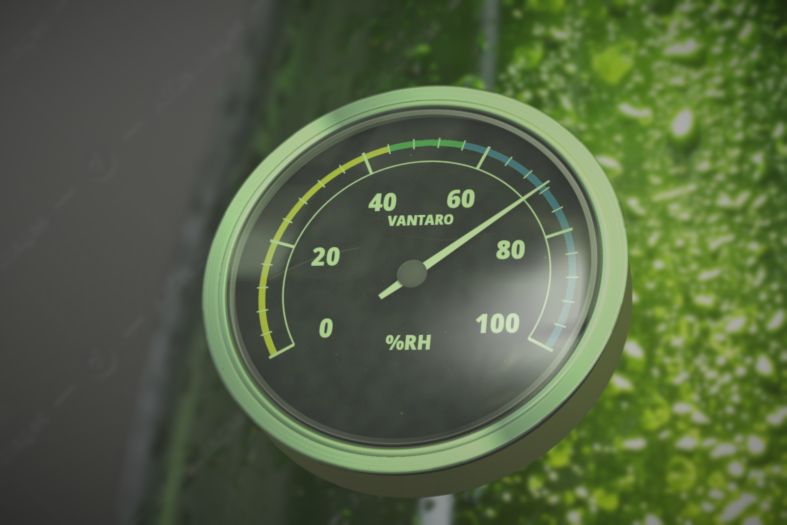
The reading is 72 %
